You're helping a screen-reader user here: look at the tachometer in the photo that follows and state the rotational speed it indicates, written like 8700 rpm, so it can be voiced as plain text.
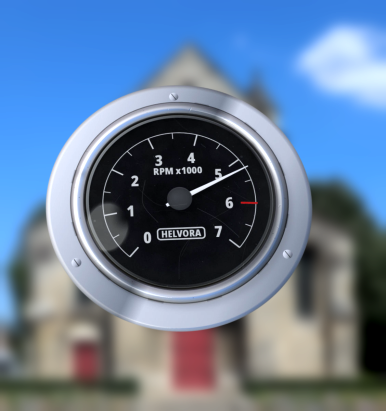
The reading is 5250 rpm
